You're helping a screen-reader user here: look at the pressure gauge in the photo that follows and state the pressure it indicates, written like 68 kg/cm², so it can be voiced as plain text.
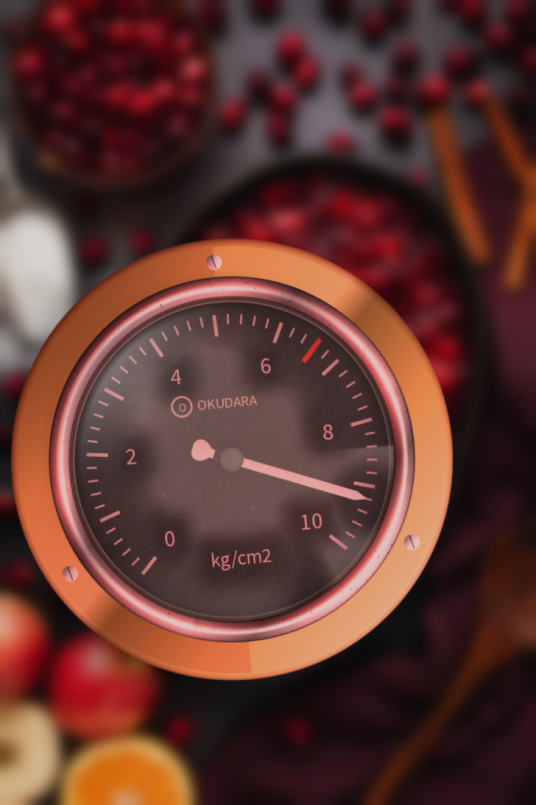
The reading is 9.2 kg/cm²
